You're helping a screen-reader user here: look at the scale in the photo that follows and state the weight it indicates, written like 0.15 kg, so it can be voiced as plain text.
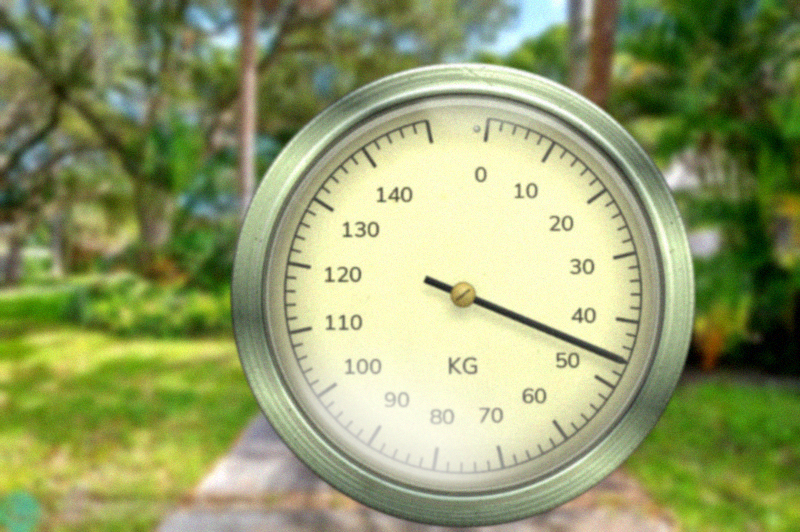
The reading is 46 kg
